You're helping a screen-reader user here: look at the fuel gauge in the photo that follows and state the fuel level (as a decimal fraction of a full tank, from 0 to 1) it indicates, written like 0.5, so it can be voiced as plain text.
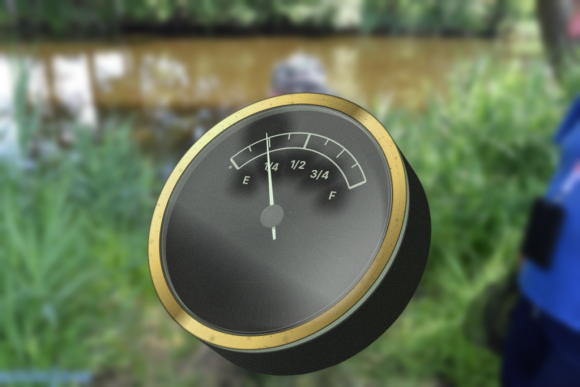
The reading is 0.25
